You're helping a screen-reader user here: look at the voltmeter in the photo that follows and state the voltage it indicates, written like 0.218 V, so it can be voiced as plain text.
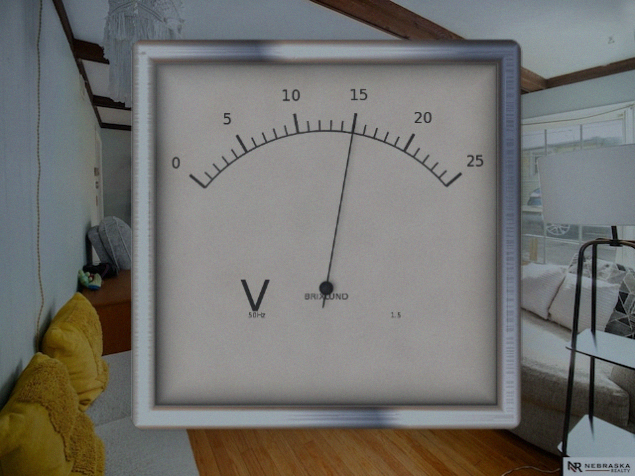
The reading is 15 V
